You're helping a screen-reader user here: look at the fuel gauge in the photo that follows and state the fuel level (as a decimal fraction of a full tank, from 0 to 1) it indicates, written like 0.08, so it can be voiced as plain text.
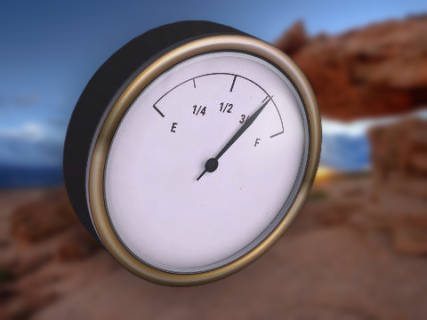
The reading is 0.75
